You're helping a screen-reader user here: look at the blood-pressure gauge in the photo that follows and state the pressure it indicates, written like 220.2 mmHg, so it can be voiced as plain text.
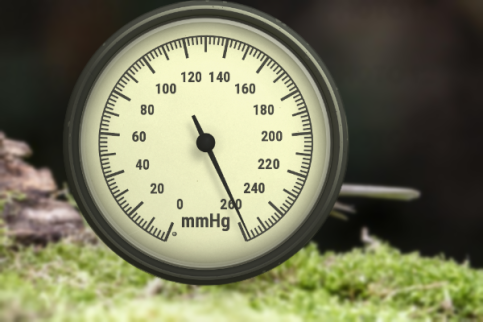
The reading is 258 mmHg
